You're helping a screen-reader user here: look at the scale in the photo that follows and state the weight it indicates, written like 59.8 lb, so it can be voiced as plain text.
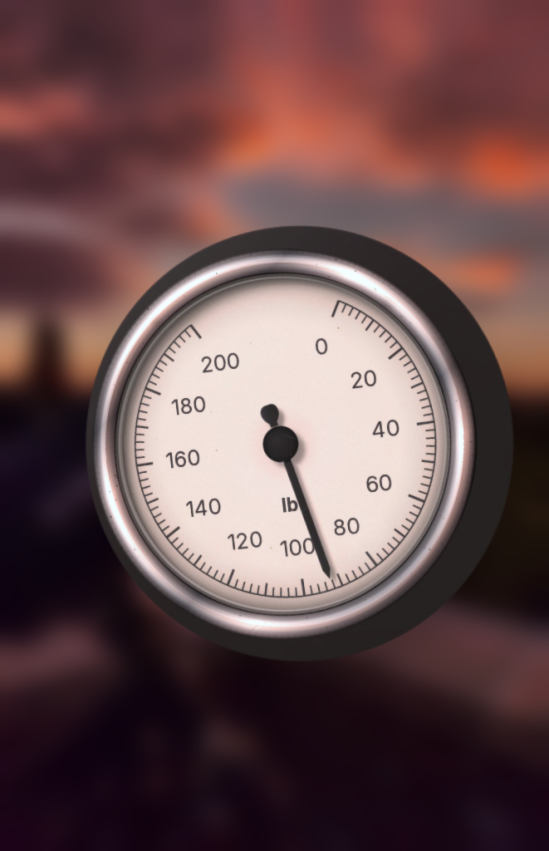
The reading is 92 lb
